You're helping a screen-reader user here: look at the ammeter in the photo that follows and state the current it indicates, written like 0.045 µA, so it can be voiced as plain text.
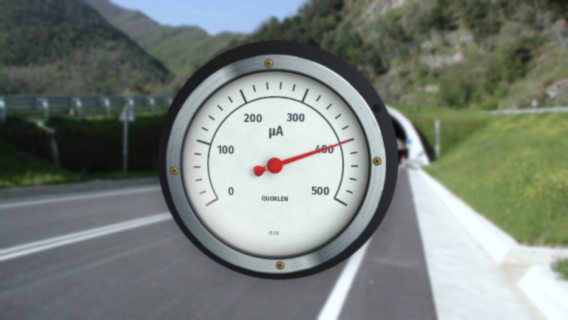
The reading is 400 µA
